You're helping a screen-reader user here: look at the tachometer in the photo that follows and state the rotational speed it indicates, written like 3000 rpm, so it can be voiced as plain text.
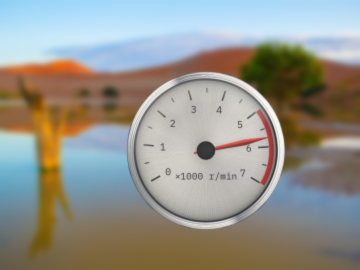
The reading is 5750 rpm
